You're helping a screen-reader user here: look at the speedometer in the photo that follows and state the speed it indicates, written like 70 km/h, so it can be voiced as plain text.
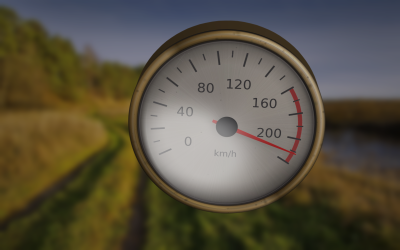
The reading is 210 km/h
